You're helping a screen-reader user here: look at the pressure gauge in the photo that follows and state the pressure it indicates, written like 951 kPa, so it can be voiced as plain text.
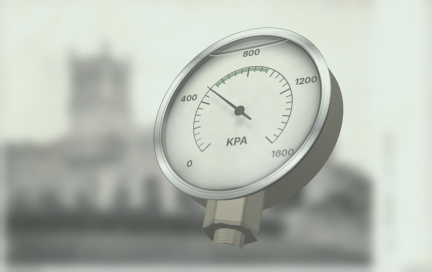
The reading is 500 kPa
